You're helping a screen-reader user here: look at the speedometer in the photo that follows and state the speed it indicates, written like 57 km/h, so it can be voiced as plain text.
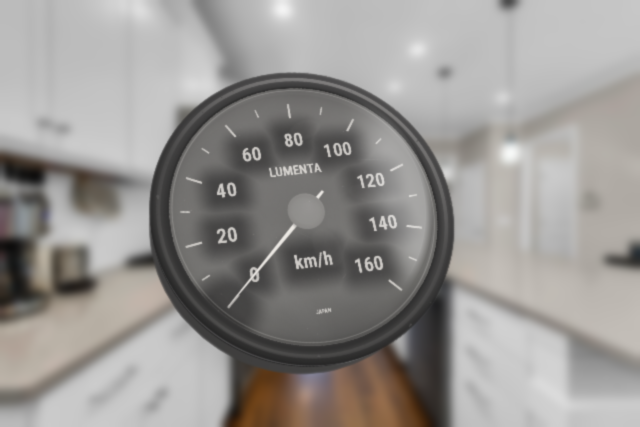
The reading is 0 km/h
